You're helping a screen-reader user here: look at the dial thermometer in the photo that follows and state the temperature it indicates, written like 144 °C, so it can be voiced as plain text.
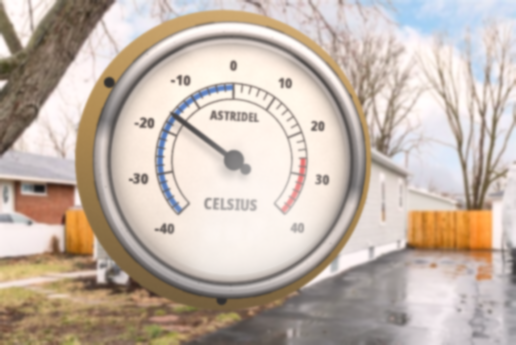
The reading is -16 °C
